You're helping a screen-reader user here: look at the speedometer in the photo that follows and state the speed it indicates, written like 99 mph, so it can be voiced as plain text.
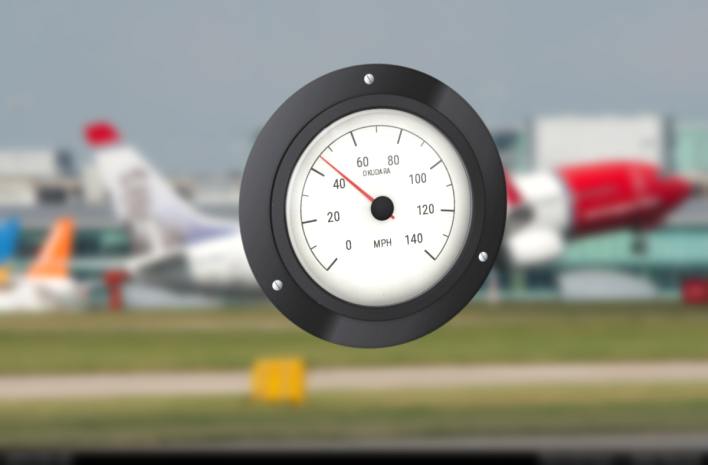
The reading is 45 mph
